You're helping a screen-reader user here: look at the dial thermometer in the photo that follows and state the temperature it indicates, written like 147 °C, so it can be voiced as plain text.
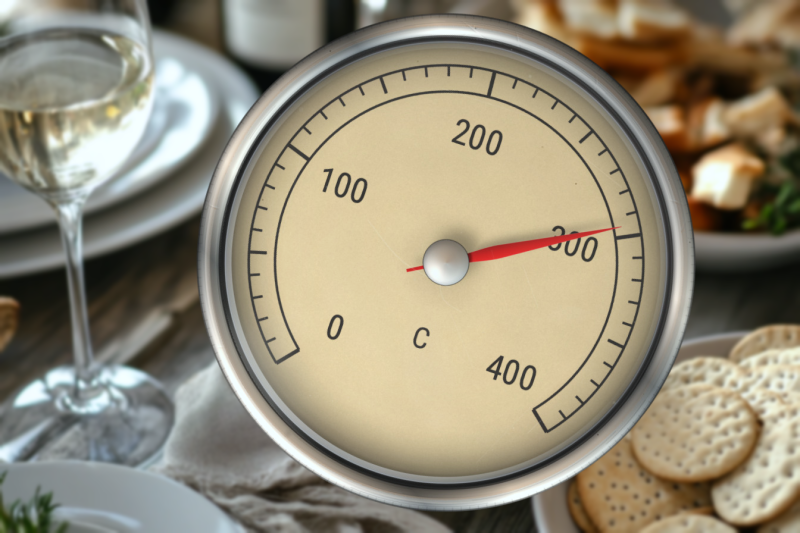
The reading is 295 °C
